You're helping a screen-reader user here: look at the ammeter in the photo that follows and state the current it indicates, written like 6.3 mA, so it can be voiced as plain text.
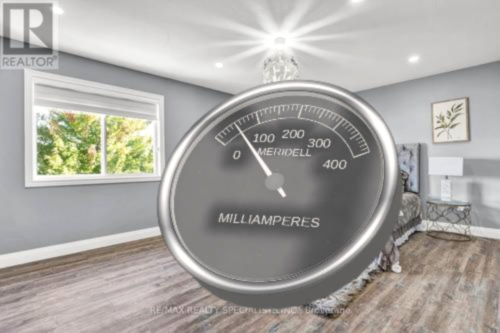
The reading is 50 mA
